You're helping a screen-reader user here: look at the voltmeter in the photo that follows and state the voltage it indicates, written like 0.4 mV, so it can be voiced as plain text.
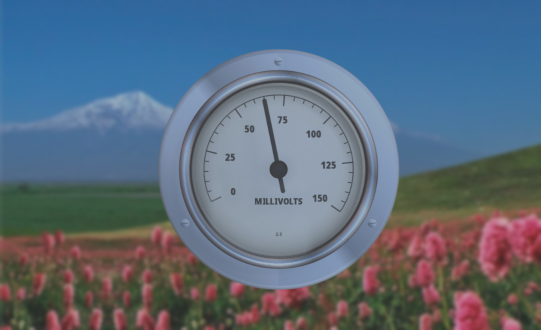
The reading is 65 mV
